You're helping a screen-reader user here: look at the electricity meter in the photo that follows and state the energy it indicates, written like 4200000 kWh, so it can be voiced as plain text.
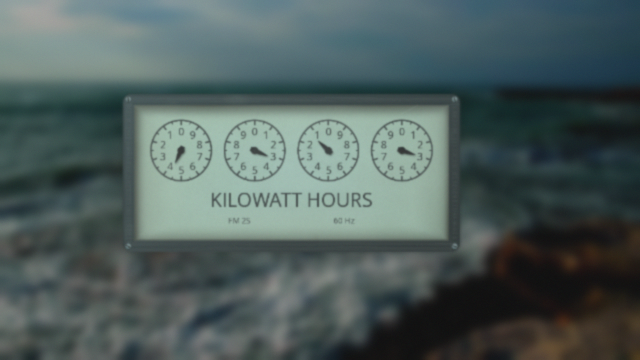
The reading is 4313 kWh
